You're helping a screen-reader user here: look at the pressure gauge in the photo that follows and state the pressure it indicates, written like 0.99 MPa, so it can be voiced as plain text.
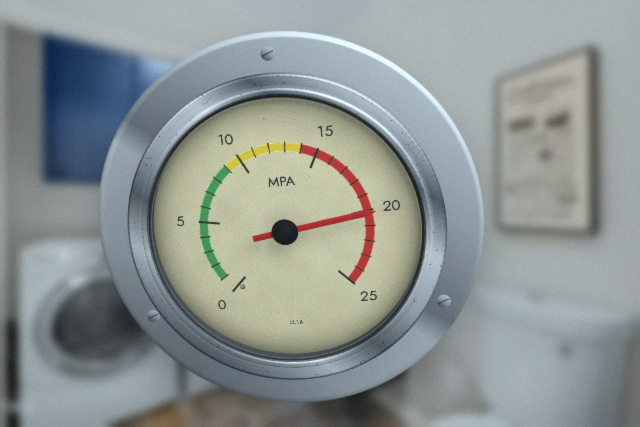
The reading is 20 MPa
